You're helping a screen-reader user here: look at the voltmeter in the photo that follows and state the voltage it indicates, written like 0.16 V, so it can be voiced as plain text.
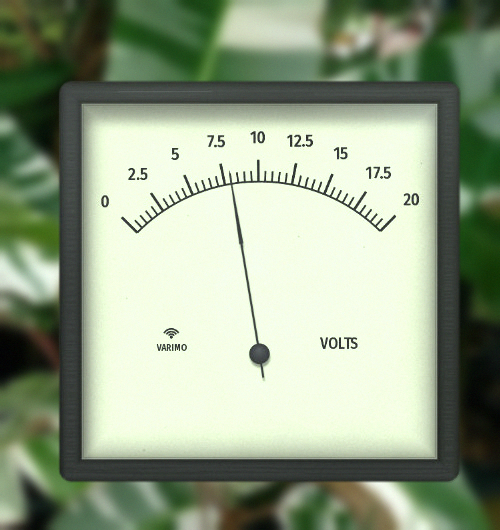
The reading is 8 V
